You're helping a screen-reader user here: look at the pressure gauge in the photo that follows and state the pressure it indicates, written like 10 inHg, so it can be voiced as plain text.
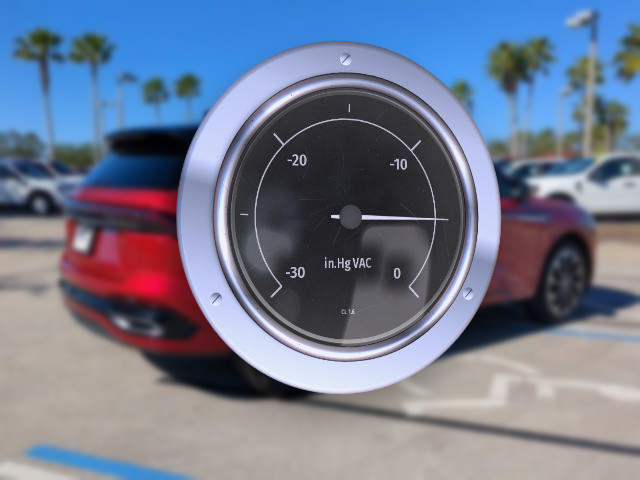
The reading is -5 inHg
